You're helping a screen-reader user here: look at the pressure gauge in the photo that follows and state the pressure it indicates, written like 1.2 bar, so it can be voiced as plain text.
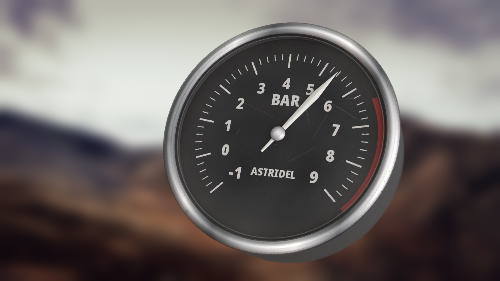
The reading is 5.4 bar
